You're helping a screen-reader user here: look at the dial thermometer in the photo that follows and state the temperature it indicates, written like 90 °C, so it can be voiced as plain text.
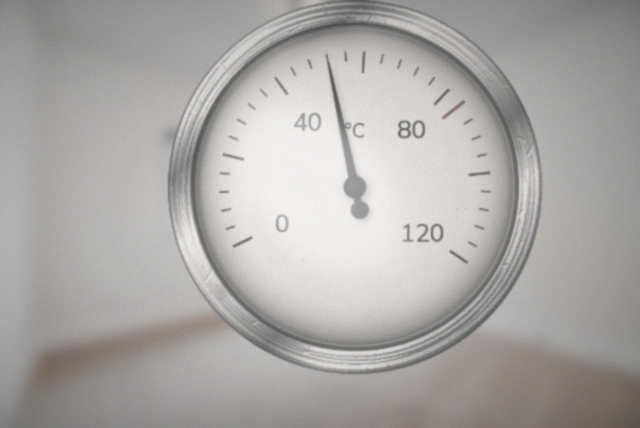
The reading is 52 °C
